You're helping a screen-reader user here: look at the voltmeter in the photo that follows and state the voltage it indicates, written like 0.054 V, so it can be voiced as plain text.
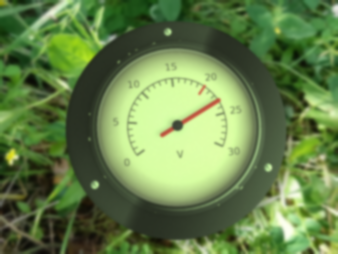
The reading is 23 V
